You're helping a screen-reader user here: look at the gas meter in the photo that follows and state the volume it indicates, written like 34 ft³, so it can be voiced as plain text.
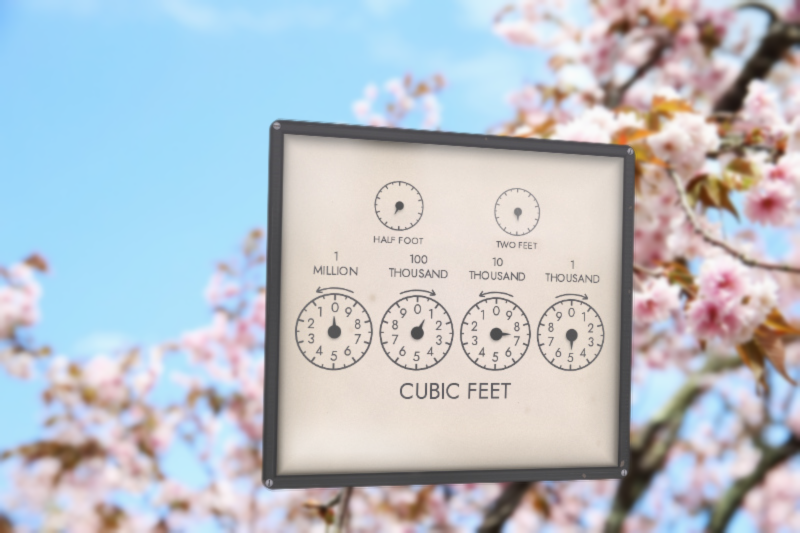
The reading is 7500 ft³
